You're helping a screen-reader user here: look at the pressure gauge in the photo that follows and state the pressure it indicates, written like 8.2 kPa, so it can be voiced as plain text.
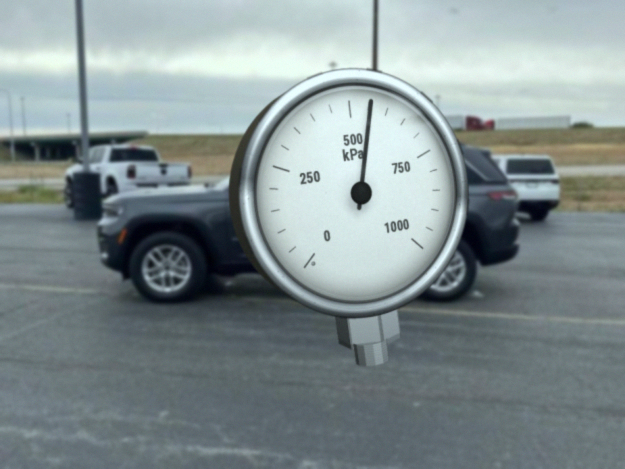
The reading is 550 kPa
